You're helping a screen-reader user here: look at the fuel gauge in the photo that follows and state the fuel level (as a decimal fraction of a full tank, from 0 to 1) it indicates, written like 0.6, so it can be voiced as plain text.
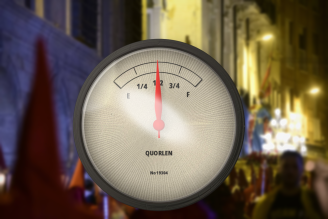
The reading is 0.5
